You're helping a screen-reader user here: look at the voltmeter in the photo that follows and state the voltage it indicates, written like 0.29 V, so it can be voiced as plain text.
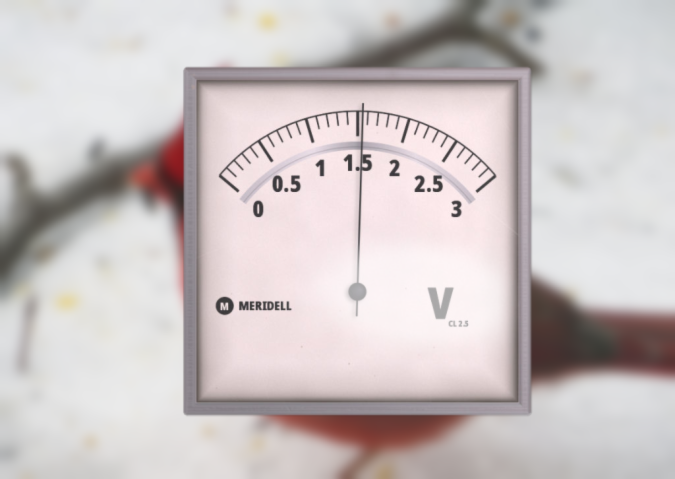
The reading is 1.55 V
